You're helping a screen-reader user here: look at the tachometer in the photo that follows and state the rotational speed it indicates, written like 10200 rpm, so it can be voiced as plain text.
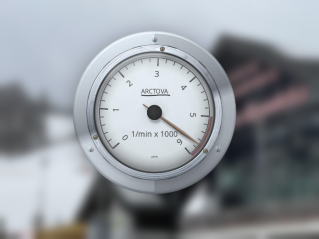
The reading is 5700 rpm
